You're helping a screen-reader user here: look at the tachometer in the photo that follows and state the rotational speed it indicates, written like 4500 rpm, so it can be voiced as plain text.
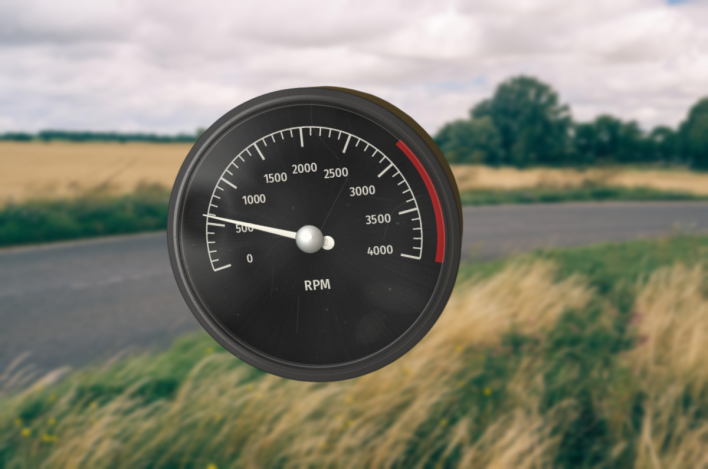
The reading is 600 rpm
